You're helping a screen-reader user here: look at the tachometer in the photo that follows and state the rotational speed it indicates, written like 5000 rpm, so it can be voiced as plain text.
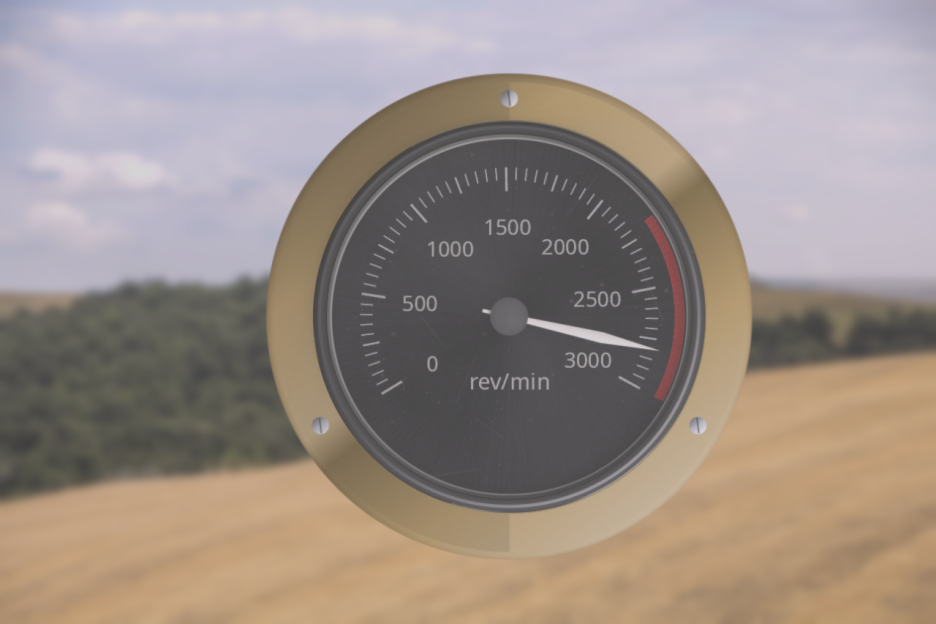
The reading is 2800 rpm
